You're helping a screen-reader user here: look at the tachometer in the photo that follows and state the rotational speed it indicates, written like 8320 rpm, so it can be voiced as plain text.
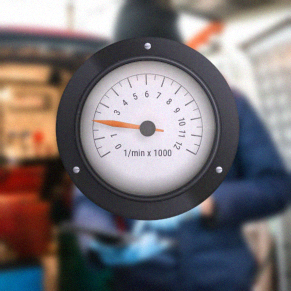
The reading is 2000 rpm
